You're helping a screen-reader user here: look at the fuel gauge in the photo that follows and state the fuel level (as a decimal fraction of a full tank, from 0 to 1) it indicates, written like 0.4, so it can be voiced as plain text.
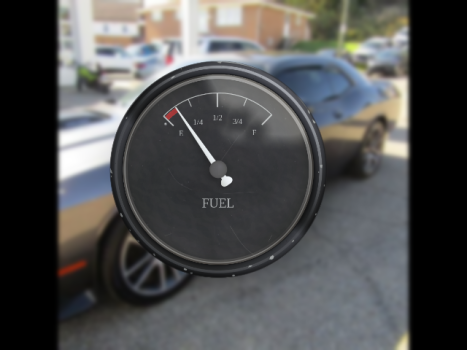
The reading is 0.125
